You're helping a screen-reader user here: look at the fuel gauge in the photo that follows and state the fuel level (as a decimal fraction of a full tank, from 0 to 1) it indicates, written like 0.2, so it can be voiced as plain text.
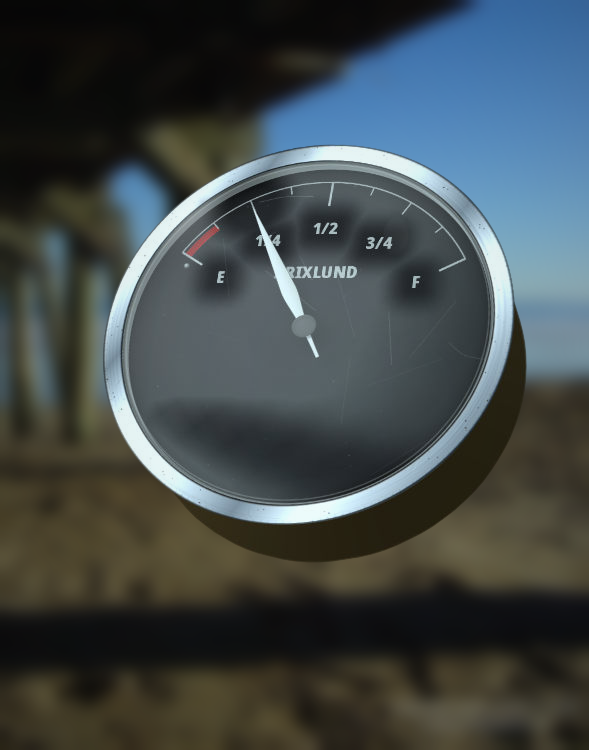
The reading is 0.25
